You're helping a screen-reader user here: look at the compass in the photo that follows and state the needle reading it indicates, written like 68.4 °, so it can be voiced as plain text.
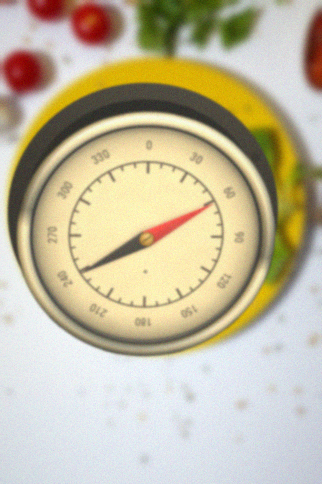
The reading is 60 °
